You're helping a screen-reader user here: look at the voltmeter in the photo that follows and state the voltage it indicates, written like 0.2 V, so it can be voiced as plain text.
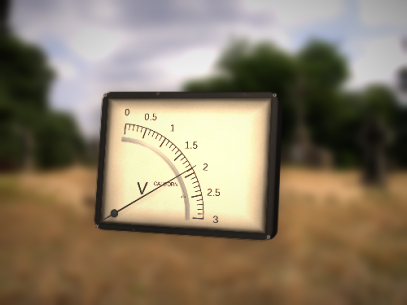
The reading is 1.9 V
